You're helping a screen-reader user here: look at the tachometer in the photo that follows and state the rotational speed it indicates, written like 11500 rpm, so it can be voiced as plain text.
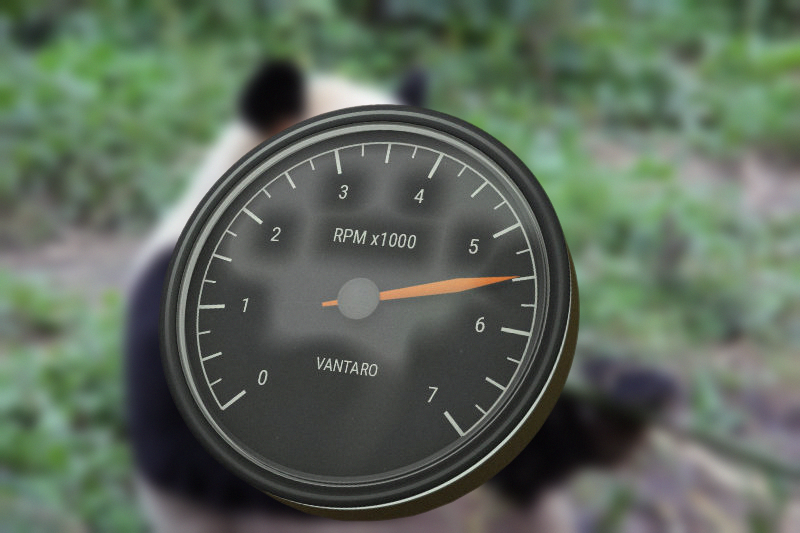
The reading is 5500 rpm
